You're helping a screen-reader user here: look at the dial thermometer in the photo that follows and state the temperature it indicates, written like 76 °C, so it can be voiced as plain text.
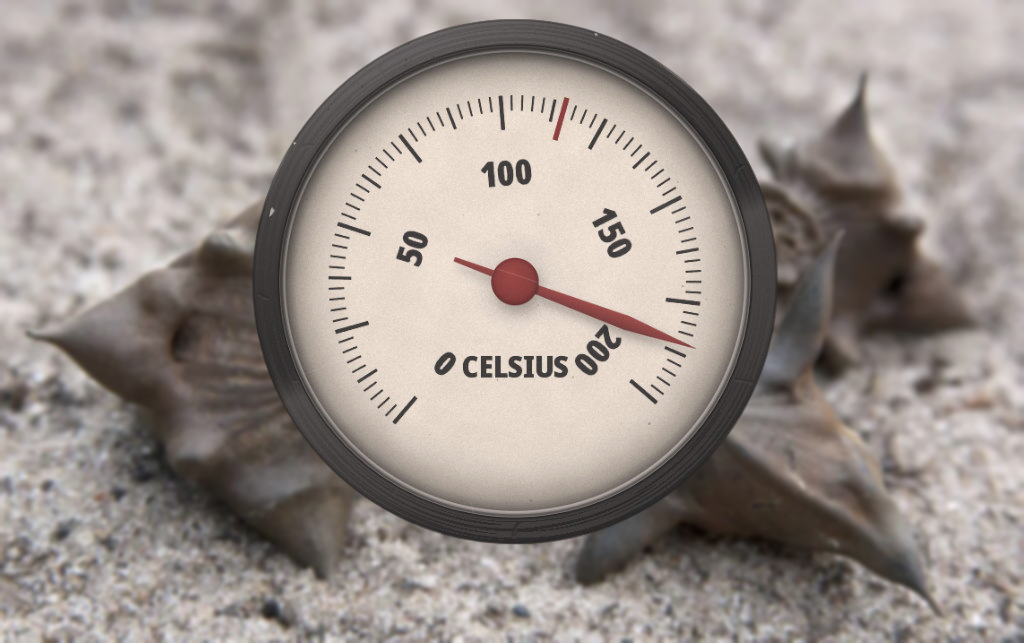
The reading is 185 °C
